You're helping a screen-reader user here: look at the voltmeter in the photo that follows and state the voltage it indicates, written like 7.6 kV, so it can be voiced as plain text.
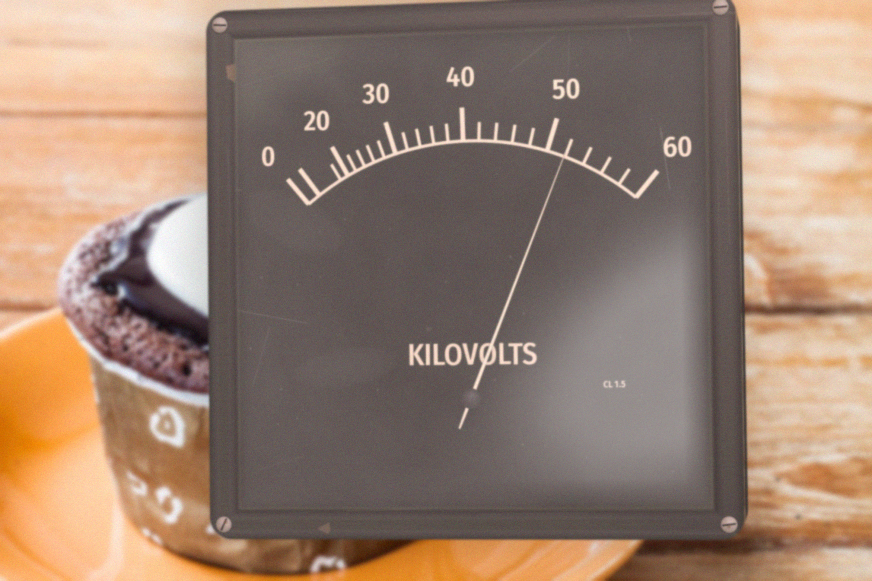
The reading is 52 kV
